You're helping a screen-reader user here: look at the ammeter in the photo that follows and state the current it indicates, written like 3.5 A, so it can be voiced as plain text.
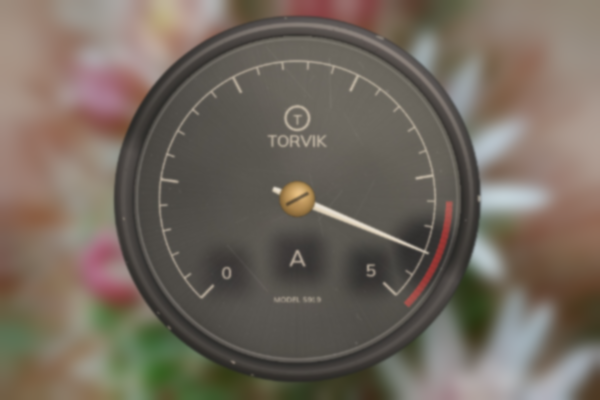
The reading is 4.6 A
